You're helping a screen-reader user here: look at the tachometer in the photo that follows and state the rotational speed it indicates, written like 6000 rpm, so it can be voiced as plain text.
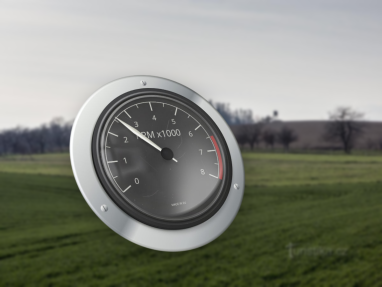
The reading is 2500 rpm
